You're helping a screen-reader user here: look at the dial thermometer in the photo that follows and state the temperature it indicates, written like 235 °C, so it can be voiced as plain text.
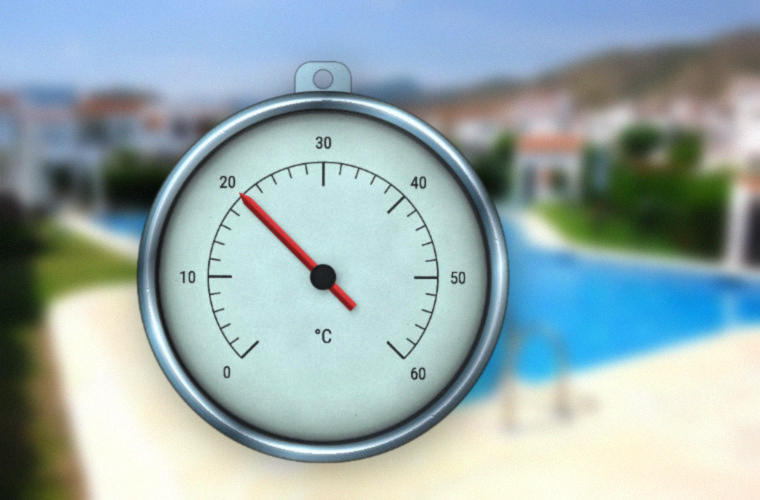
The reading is 20 °C
